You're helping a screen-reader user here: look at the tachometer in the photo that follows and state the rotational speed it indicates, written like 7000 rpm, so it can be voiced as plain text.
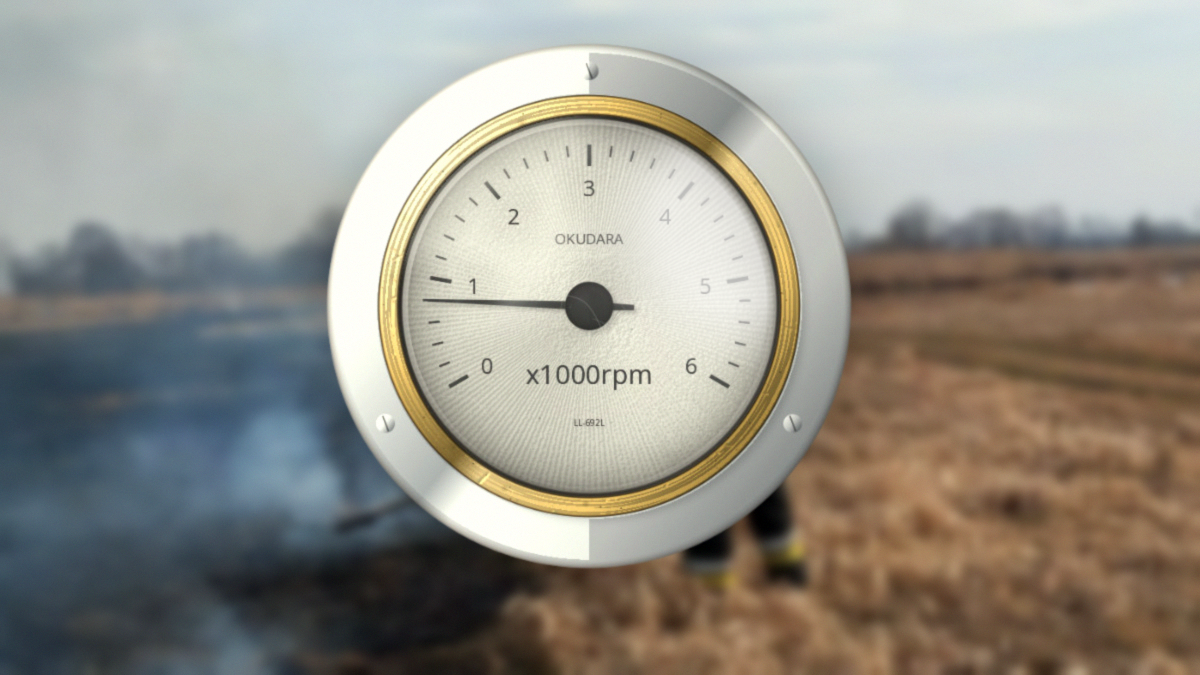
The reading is 800 rpm
